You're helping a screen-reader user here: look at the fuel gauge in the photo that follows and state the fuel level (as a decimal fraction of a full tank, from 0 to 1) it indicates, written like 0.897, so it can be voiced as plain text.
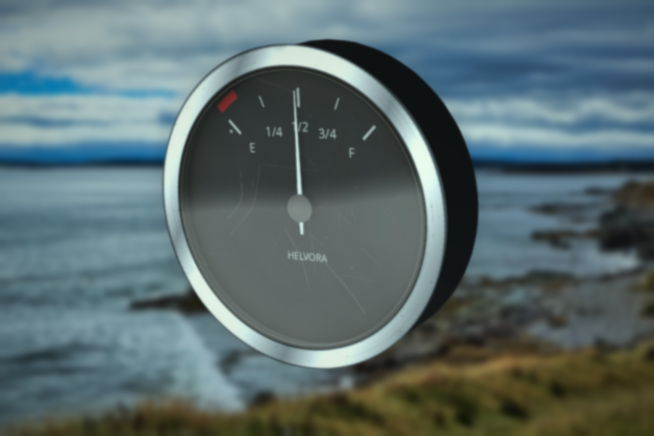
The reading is 0.5
